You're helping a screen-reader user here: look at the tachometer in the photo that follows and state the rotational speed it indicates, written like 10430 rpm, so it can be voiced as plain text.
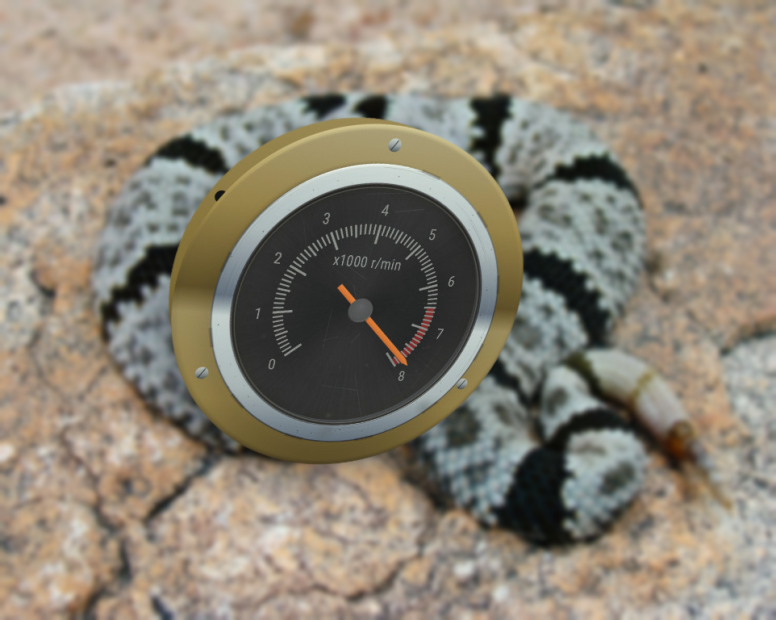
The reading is 7800 rpm
